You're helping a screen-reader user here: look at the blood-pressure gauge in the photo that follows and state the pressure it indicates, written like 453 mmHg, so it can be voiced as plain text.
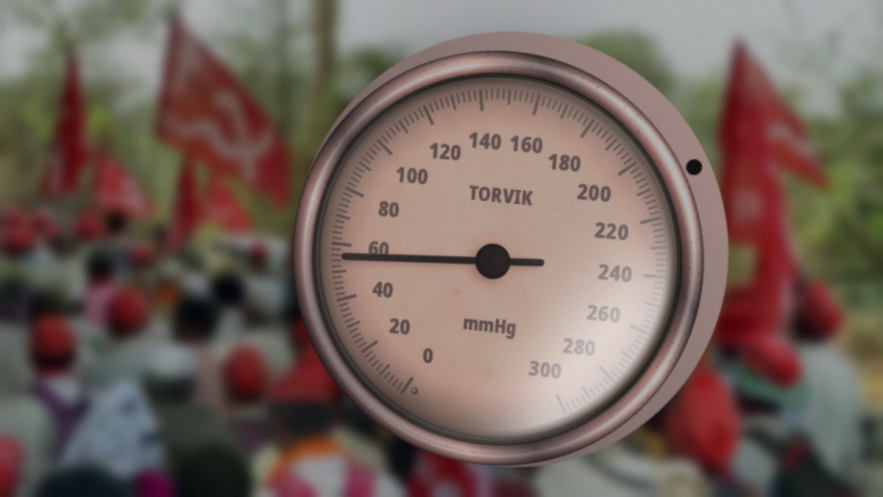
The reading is 56 mmHg
